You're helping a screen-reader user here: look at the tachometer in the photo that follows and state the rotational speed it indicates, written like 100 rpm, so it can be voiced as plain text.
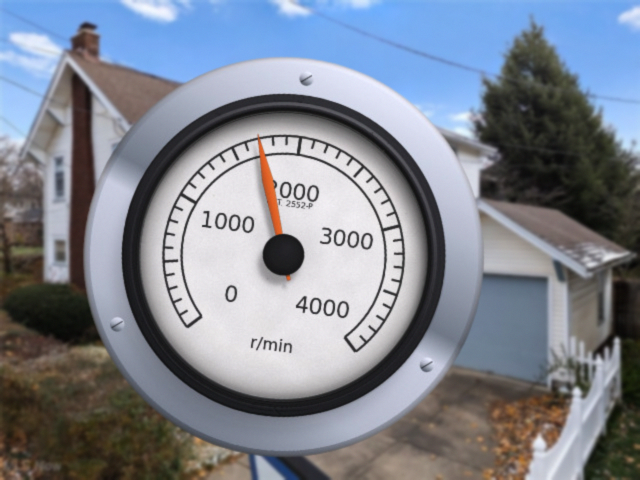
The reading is 1700 rpm
